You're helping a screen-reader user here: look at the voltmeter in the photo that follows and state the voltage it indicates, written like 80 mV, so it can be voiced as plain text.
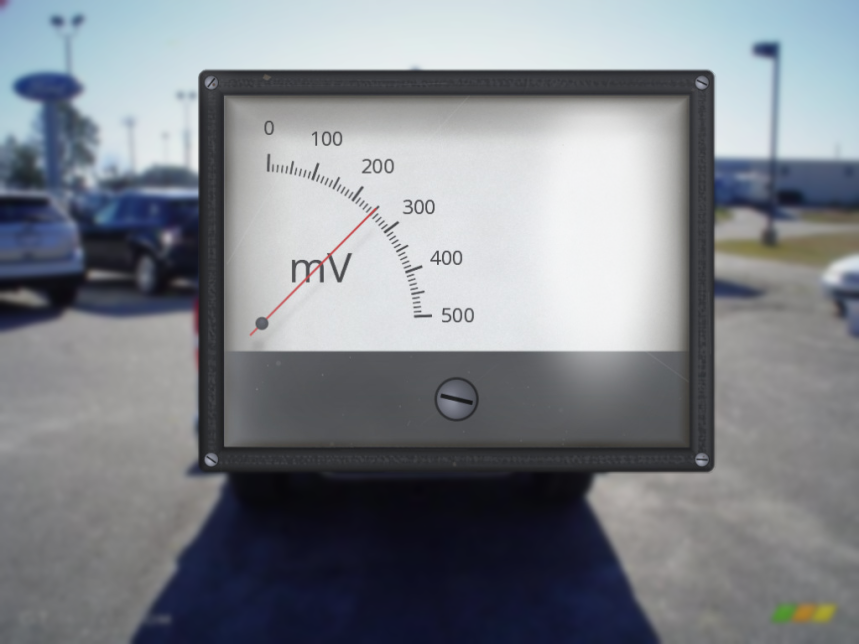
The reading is 250 mV
